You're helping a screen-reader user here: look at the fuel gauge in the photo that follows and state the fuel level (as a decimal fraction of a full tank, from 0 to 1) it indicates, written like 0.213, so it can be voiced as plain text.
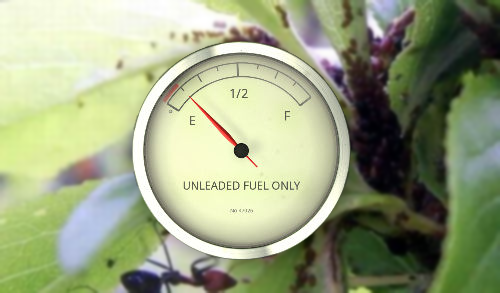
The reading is 0.125
